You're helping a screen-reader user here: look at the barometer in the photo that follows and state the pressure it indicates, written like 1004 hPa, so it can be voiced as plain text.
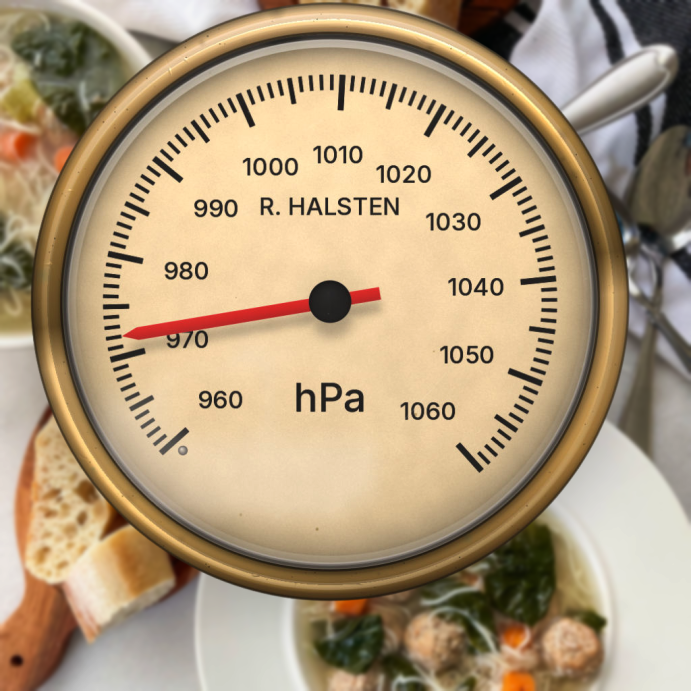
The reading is 972 hPa
